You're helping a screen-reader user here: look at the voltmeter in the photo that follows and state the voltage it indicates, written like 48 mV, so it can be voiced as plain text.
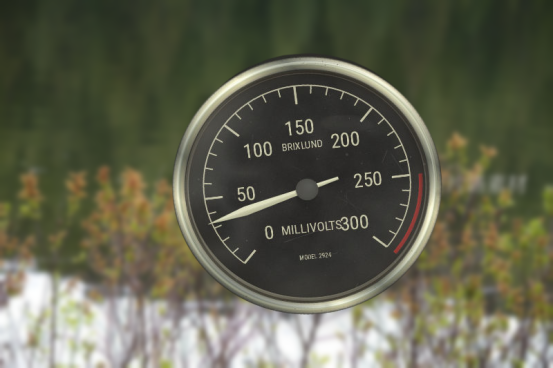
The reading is 35 mV
